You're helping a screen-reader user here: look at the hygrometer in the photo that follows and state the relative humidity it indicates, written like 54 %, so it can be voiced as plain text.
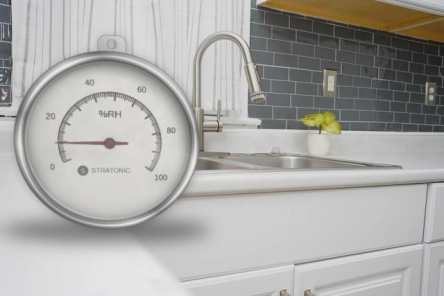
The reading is 10 %
